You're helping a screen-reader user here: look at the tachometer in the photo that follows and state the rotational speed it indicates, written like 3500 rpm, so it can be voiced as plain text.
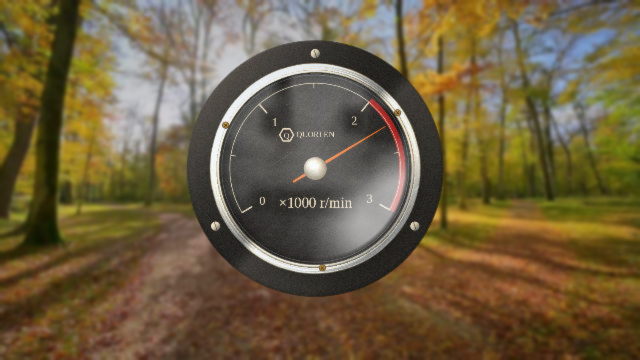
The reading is 2250 rpm
